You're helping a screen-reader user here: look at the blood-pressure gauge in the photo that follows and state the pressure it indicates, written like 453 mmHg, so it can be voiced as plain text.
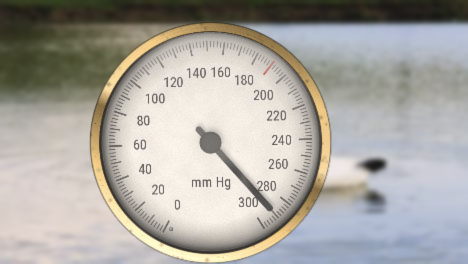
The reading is 290 mmHg
